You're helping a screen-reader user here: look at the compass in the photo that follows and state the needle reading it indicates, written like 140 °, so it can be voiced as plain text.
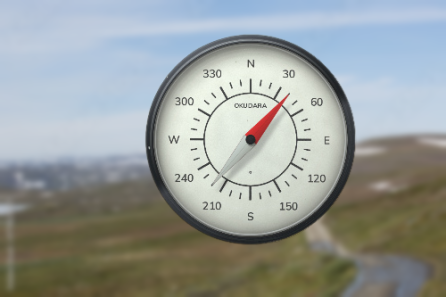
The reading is 40 °
